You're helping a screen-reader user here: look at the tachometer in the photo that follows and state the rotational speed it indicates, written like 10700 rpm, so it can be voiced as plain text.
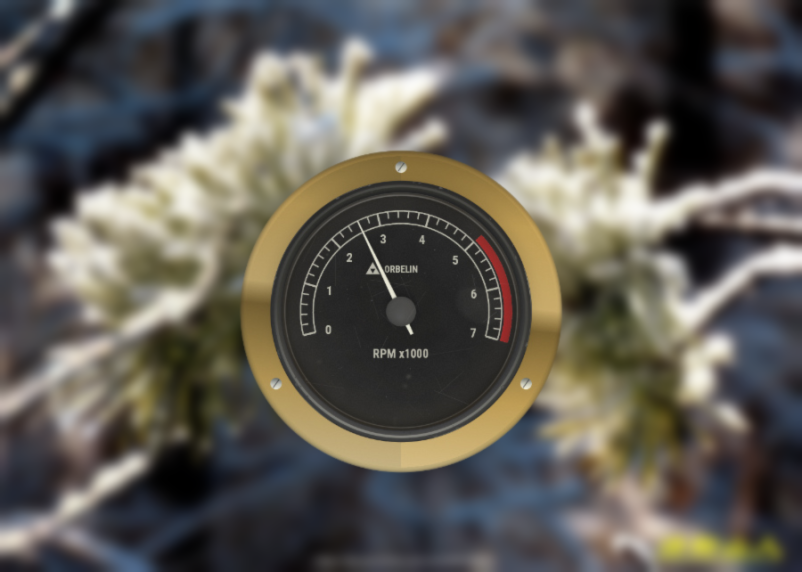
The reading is 2600 rpm
